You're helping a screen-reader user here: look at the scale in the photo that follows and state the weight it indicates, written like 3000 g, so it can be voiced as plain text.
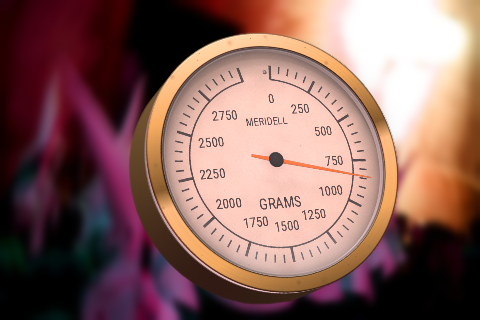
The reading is 850 g
